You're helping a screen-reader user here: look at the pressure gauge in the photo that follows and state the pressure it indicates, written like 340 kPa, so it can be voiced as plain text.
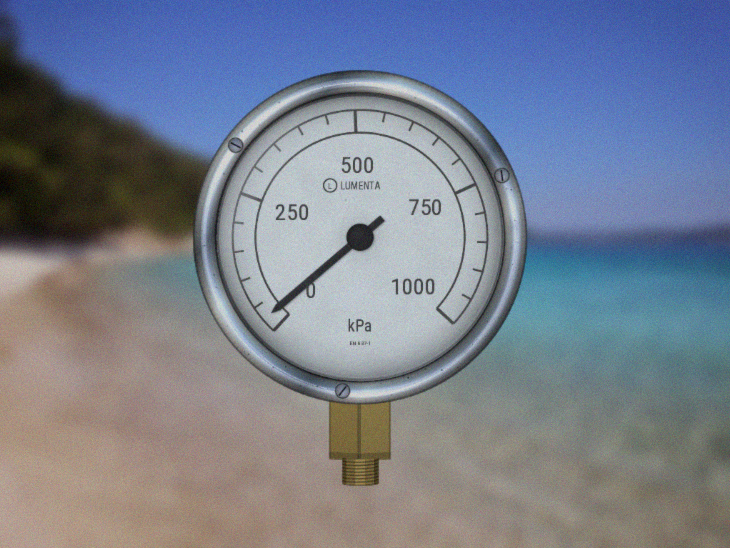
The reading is 25 kPa
